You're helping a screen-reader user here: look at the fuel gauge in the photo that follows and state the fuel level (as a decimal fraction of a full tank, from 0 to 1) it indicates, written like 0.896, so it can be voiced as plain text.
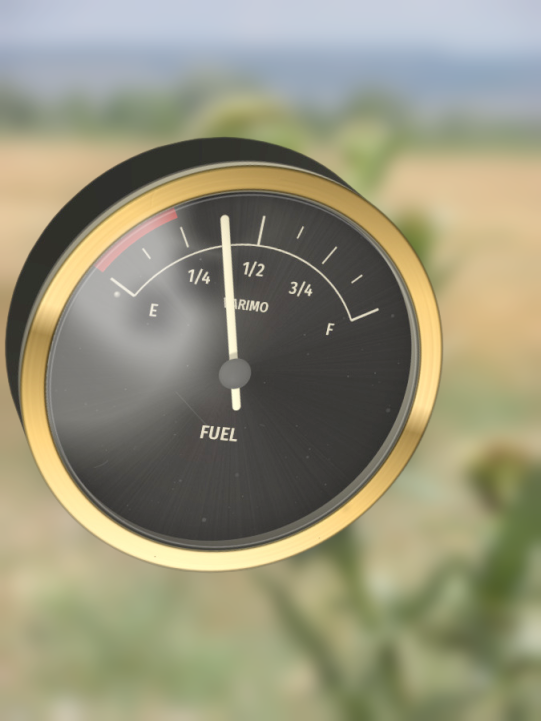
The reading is 0.375
